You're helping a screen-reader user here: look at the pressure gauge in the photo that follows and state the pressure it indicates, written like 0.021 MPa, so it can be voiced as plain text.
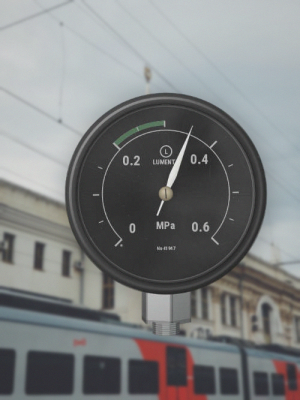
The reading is 0.35 MPa
